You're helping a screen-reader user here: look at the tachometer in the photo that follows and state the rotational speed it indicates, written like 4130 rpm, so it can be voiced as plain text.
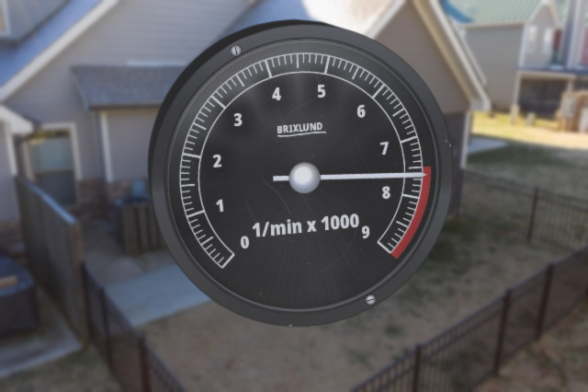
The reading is 7600 rpm
